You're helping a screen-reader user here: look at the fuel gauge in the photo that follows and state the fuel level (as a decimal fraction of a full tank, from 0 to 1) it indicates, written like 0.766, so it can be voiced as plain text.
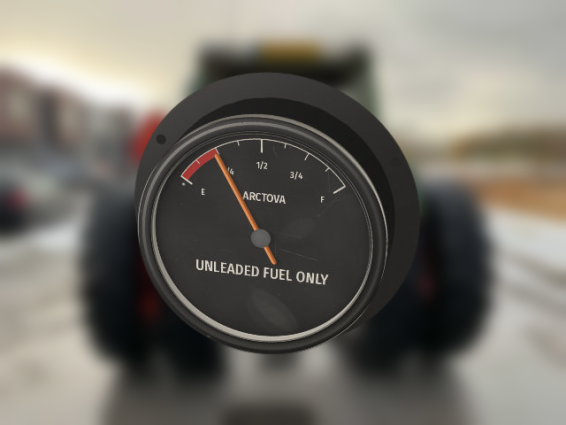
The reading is 0.25
